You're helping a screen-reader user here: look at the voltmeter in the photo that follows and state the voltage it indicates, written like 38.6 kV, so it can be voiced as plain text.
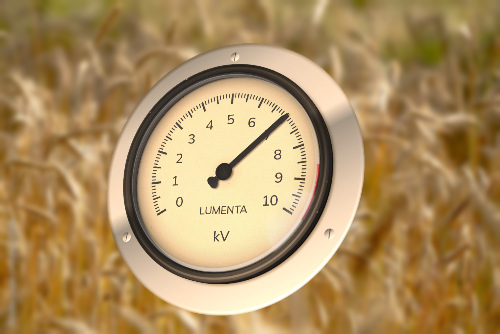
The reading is 7 kV
